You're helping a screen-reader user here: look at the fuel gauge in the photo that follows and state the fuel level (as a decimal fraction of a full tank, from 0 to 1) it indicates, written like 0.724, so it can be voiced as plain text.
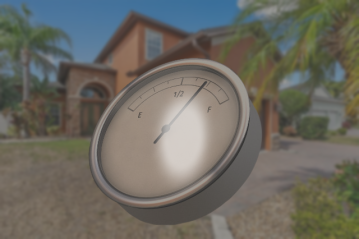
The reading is 0.75
